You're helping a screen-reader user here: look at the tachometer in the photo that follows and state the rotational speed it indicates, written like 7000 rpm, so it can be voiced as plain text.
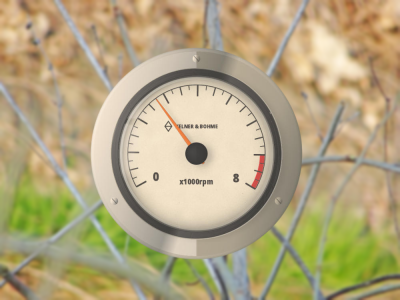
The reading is 2750 rpm
